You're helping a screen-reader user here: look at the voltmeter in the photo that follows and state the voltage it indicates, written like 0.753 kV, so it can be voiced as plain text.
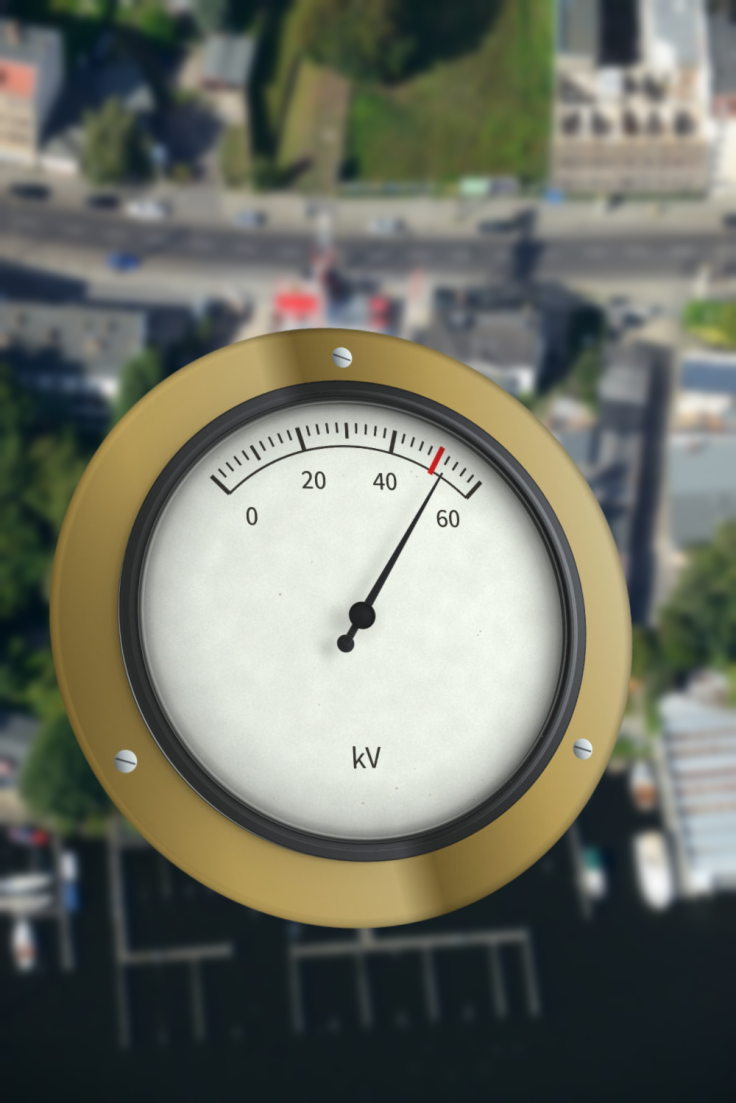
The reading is 52 kV
